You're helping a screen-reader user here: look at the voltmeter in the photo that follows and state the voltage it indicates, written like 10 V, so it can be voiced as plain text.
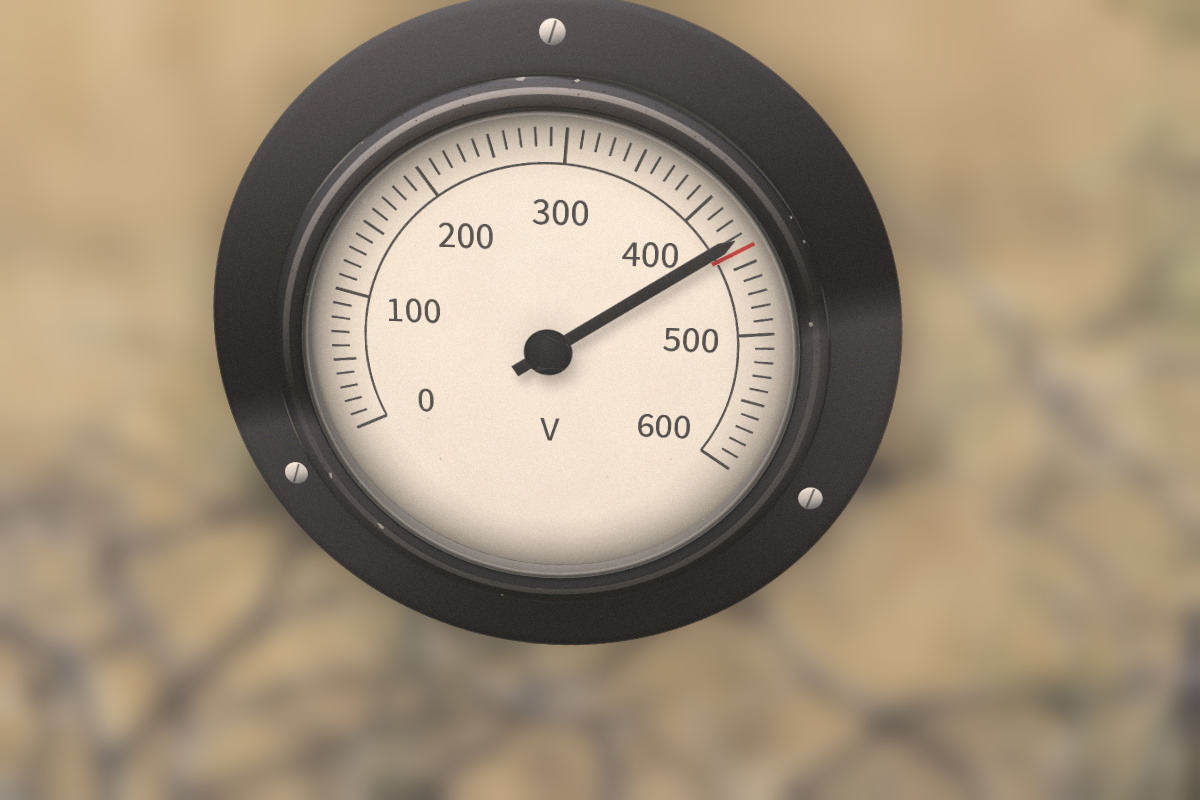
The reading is 430 V
